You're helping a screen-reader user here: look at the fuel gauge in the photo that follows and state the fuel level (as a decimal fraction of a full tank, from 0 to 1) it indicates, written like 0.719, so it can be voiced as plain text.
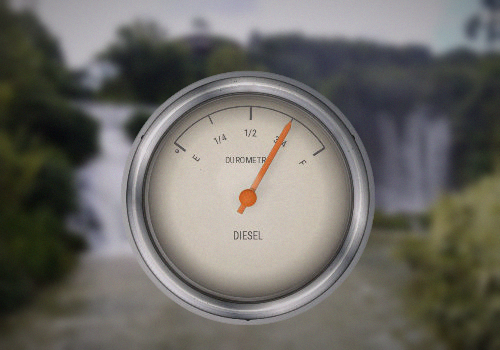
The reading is 0.75
